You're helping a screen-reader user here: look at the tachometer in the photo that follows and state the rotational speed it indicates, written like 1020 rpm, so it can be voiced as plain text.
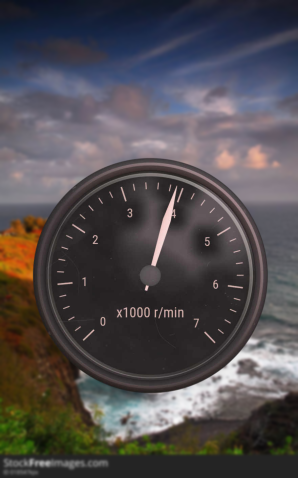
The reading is 3900 rpm
